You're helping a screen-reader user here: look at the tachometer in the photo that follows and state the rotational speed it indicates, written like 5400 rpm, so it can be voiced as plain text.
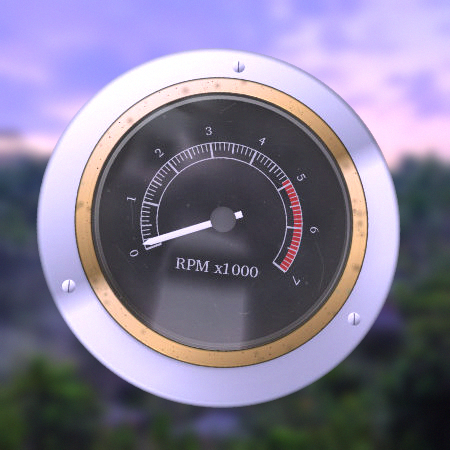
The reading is 100 rpm
